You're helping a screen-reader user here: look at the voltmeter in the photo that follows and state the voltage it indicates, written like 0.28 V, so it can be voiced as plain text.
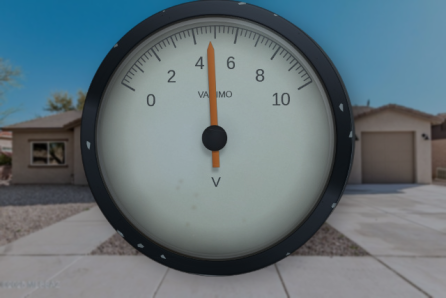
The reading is 4.8 V
